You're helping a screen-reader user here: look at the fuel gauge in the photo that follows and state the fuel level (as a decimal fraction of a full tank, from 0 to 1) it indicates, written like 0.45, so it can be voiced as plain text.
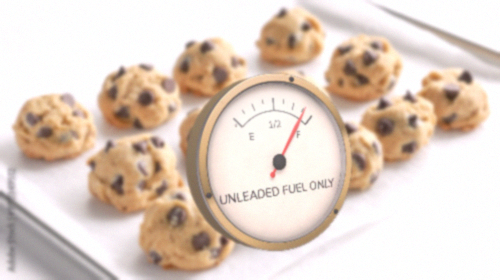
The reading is 0.875
